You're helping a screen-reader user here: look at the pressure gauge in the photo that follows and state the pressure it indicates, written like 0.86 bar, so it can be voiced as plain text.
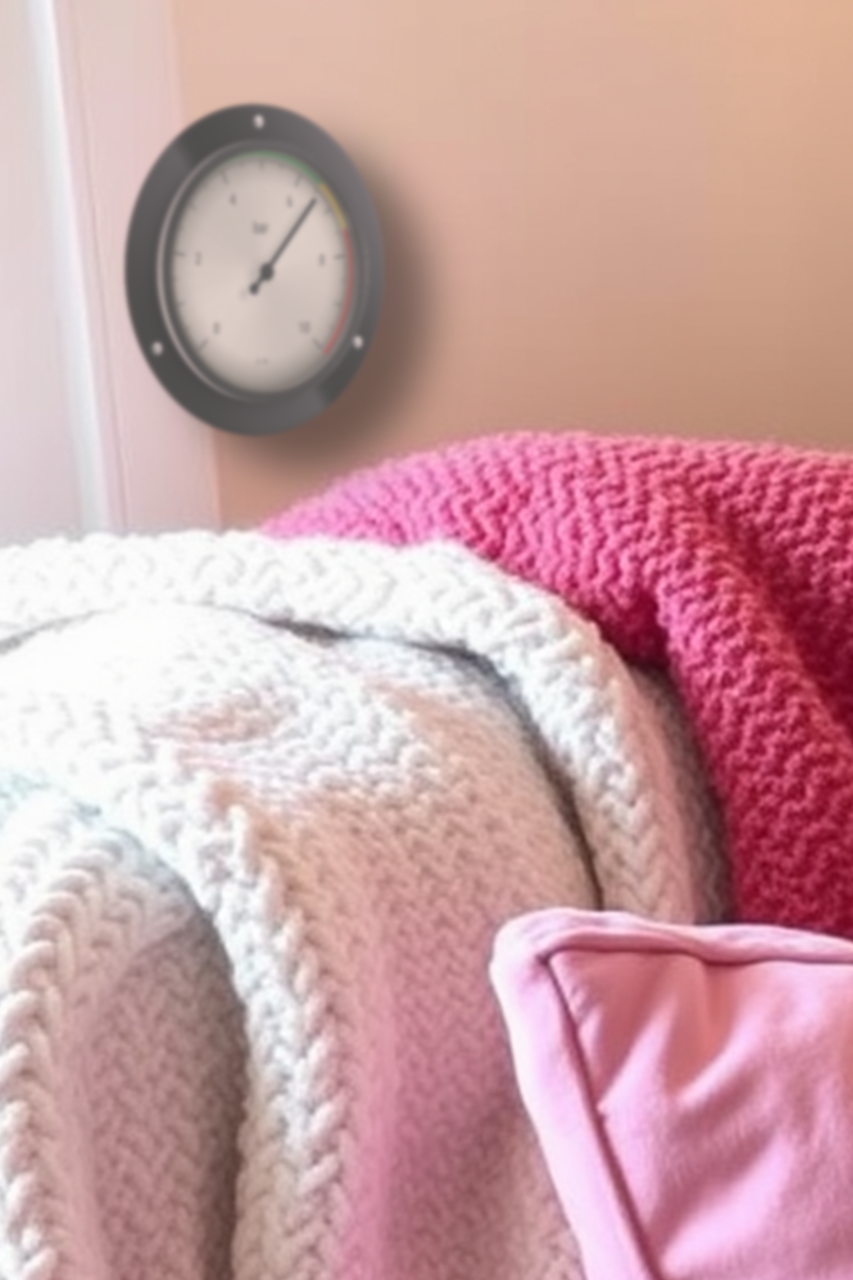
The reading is 6.5 bar
